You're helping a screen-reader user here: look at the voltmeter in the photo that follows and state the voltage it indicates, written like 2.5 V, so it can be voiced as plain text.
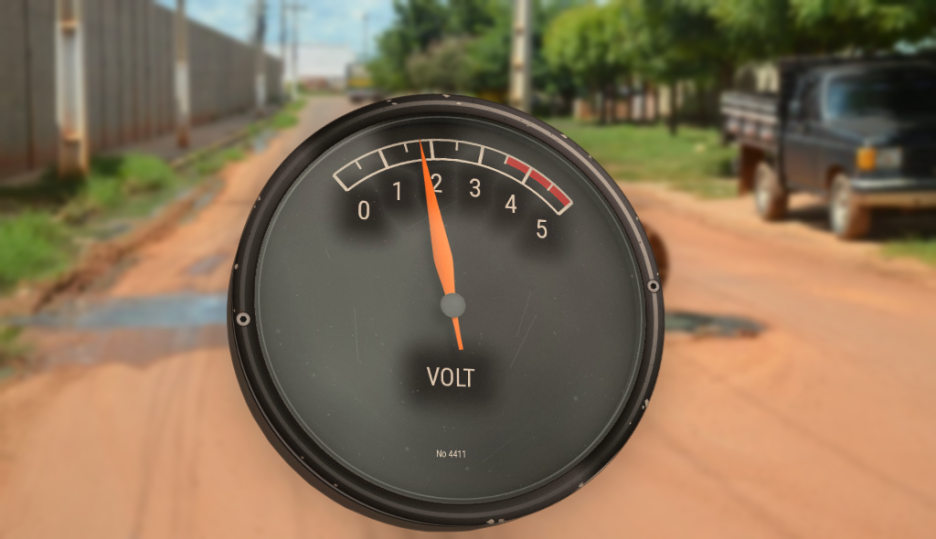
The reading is 1.75 V
